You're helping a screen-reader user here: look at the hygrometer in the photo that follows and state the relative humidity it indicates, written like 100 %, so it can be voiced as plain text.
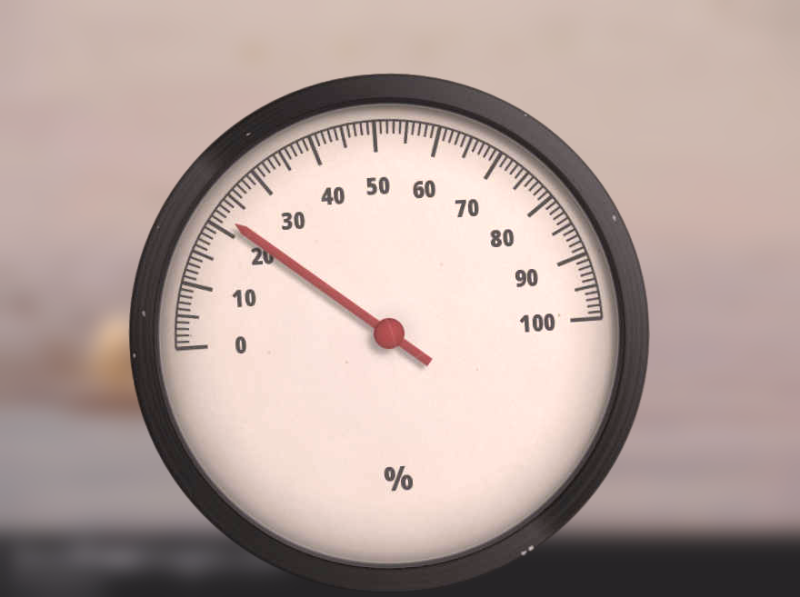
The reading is 22 %
